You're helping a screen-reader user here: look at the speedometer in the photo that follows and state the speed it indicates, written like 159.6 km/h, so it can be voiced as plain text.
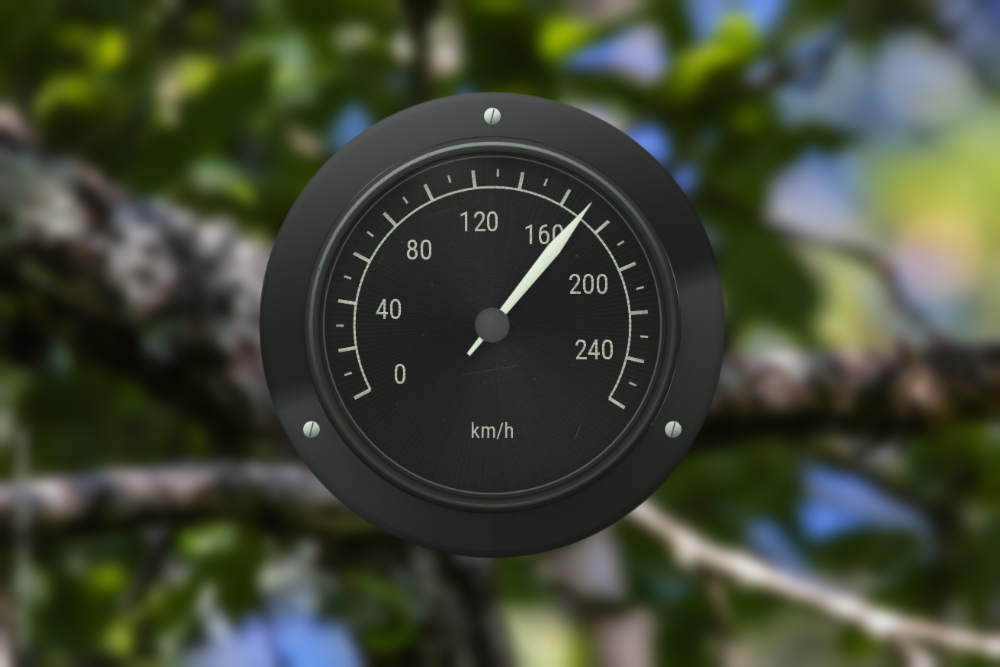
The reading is 170 km/h
